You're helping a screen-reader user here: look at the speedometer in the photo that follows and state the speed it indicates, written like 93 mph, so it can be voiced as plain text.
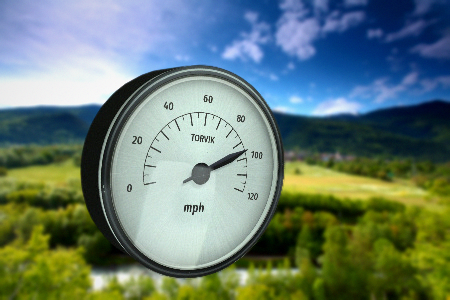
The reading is 95 mph
